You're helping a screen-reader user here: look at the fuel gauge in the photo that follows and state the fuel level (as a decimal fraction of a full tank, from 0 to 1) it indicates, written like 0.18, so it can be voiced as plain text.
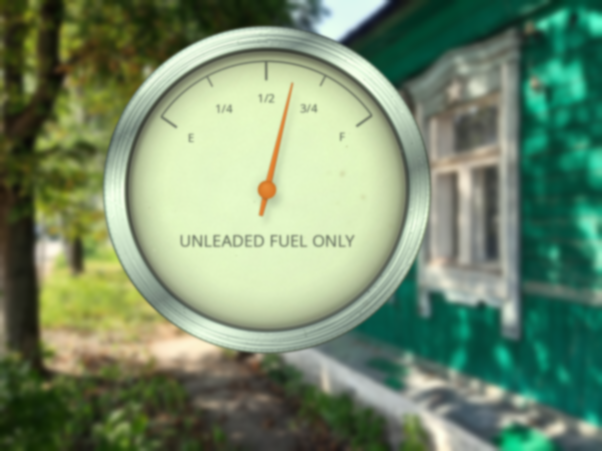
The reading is 0.625
